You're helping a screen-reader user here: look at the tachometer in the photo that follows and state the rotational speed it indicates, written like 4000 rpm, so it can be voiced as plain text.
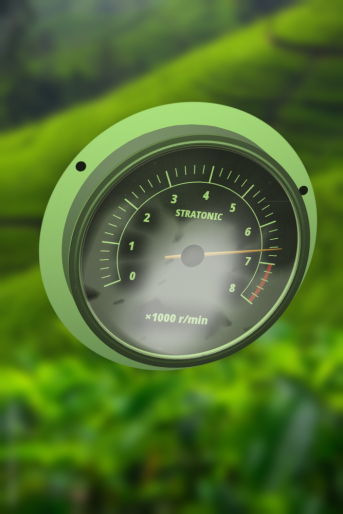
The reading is 6600 rpm
